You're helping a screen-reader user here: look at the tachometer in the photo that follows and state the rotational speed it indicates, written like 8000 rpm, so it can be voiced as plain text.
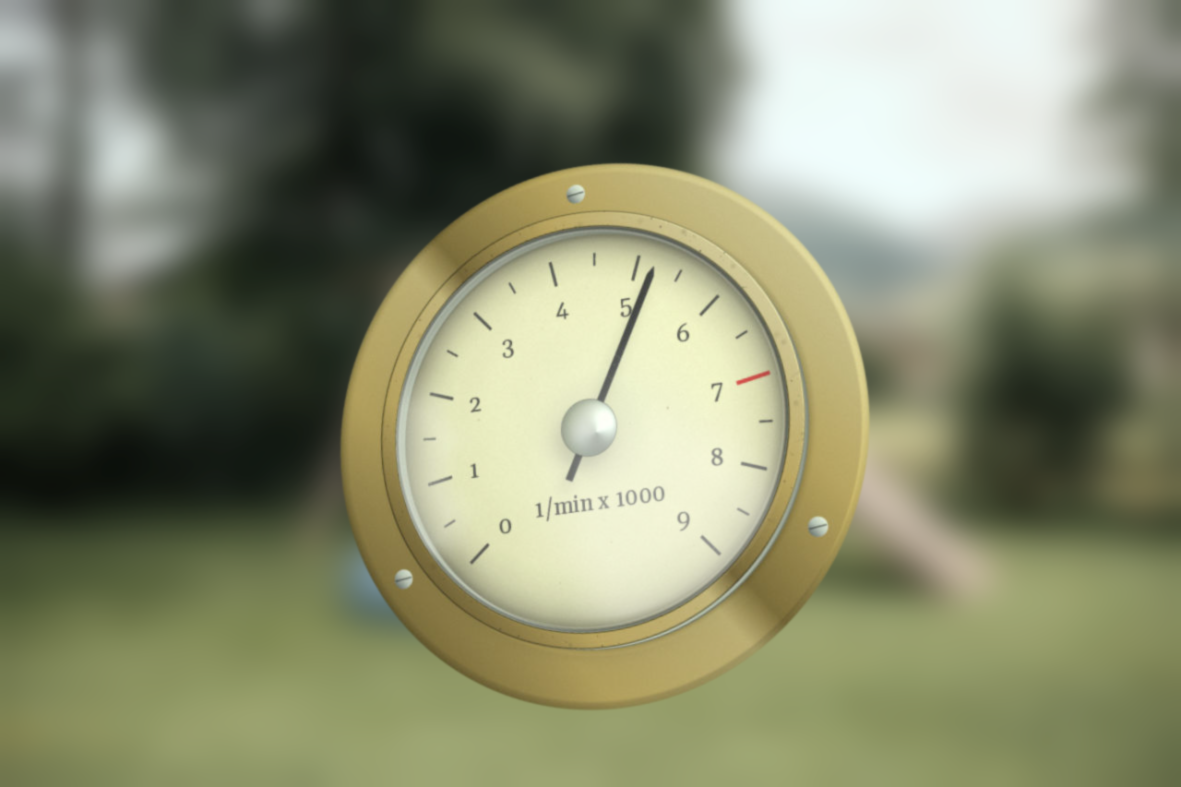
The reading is 5250 rpm
